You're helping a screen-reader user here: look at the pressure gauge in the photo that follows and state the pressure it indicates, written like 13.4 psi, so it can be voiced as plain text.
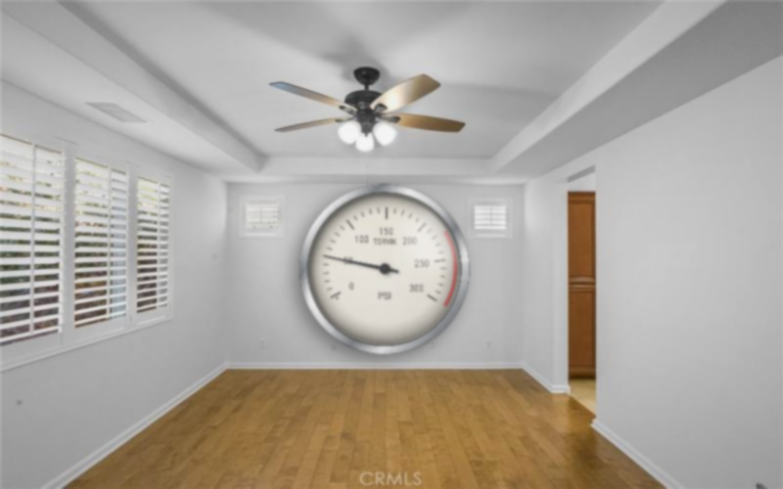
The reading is 50 psi
